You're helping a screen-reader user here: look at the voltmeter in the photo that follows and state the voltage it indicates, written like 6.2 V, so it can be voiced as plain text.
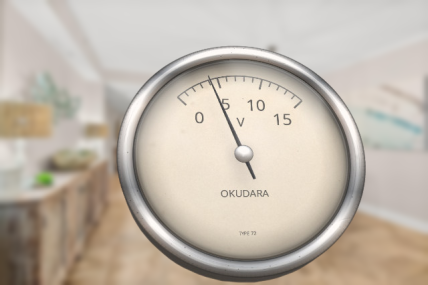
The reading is 4 V
